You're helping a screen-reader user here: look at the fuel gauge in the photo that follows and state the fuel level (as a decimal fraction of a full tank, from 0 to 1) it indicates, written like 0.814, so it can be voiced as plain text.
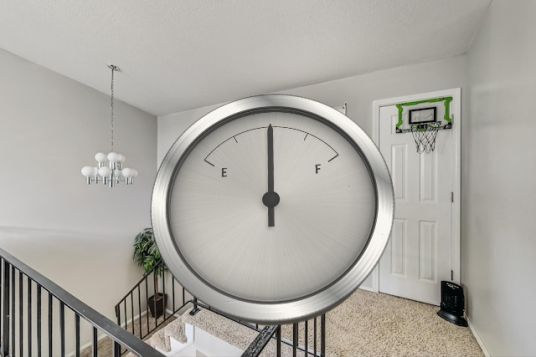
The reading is 0.5
